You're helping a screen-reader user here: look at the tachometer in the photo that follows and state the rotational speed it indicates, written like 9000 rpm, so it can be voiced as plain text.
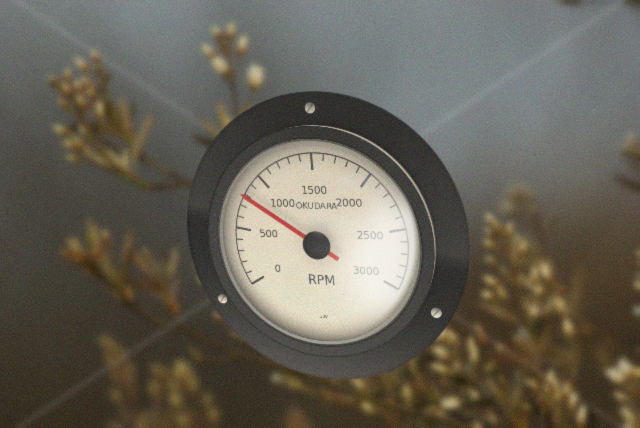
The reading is 800 rpm
